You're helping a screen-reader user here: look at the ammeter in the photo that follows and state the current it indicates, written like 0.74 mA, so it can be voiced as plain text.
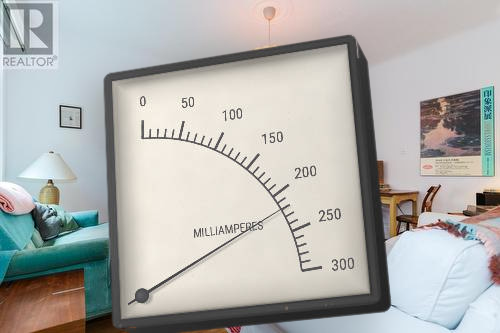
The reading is 220 mA
